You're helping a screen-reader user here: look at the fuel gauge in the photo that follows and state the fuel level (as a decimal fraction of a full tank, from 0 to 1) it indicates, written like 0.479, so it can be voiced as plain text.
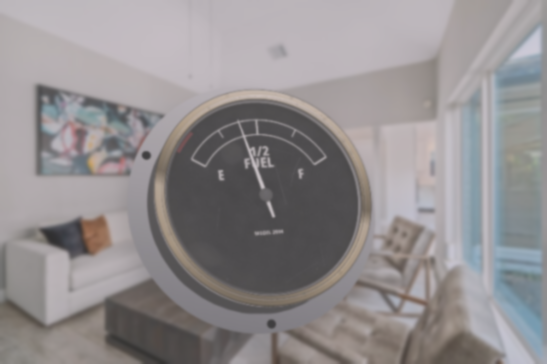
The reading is 0.375
